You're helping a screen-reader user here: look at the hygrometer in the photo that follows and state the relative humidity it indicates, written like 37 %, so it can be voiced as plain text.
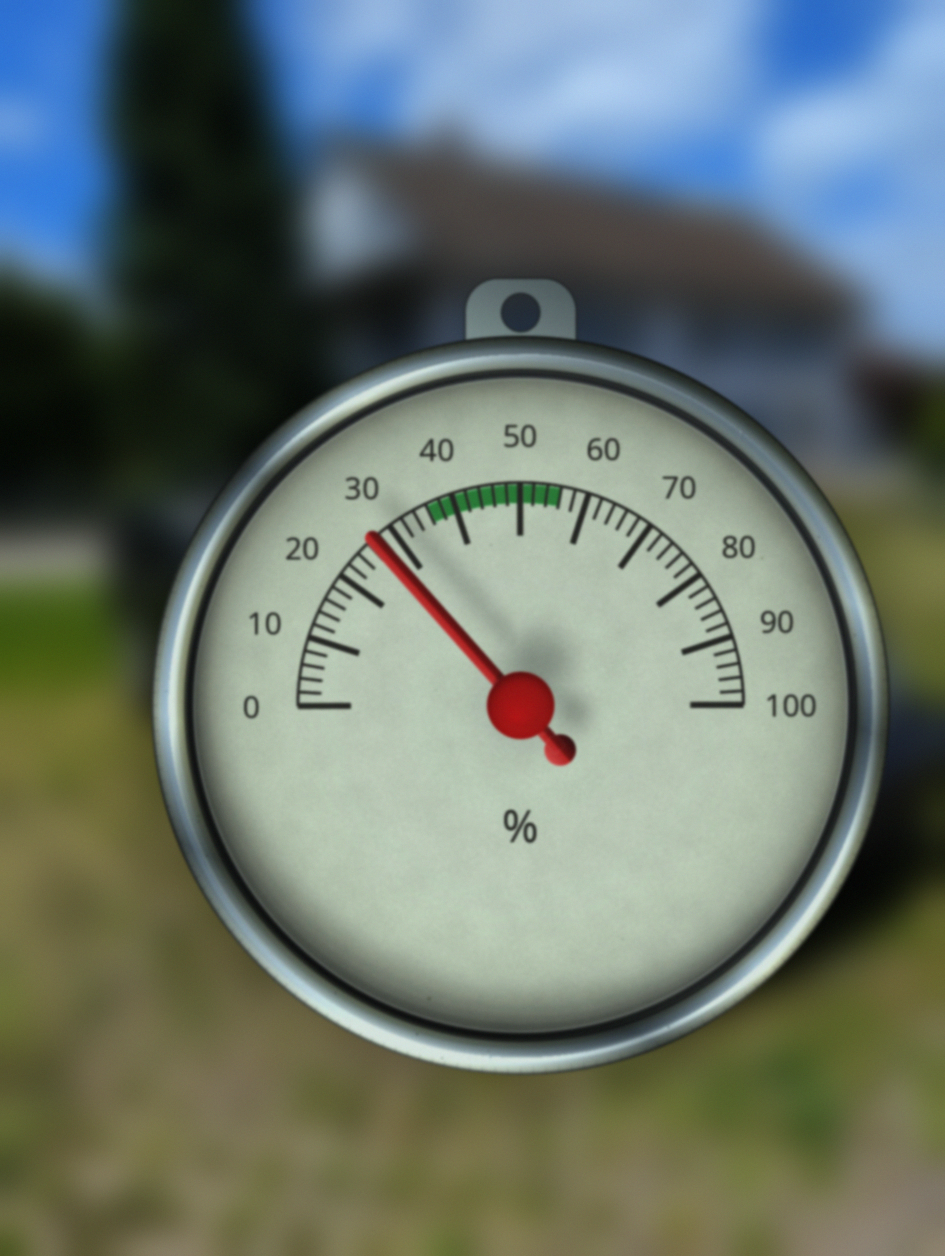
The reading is 27 %
